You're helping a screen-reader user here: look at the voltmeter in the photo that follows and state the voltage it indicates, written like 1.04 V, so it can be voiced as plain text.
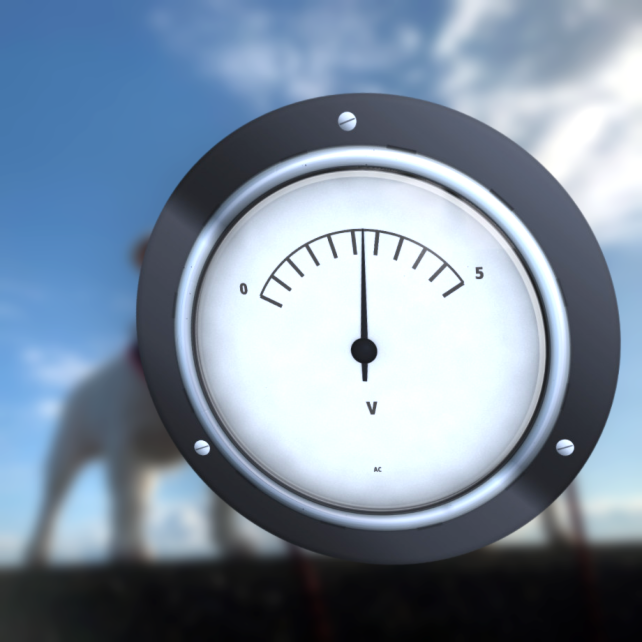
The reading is 2.75 V
